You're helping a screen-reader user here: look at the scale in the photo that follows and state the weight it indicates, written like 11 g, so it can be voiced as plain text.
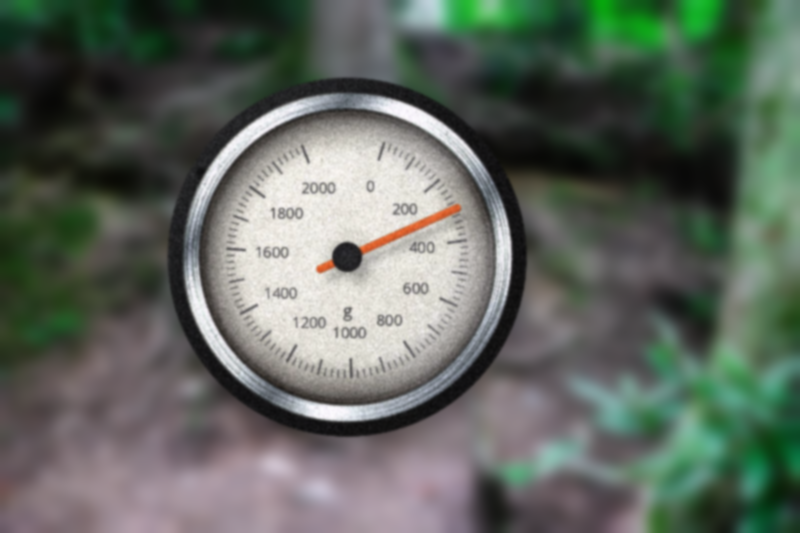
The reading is 300 g
